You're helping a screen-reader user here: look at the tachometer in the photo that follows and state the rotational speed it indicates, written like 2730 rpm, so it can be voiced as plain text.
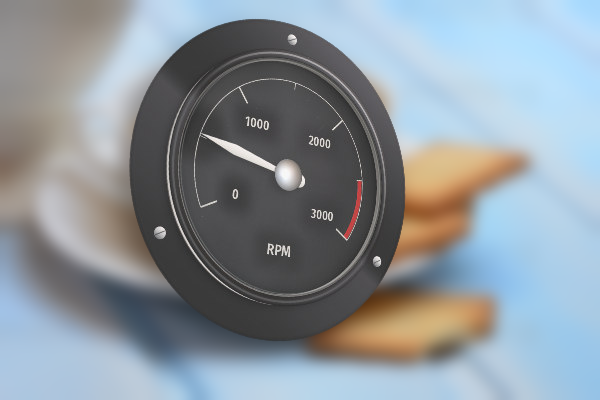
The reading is 500 rpm
